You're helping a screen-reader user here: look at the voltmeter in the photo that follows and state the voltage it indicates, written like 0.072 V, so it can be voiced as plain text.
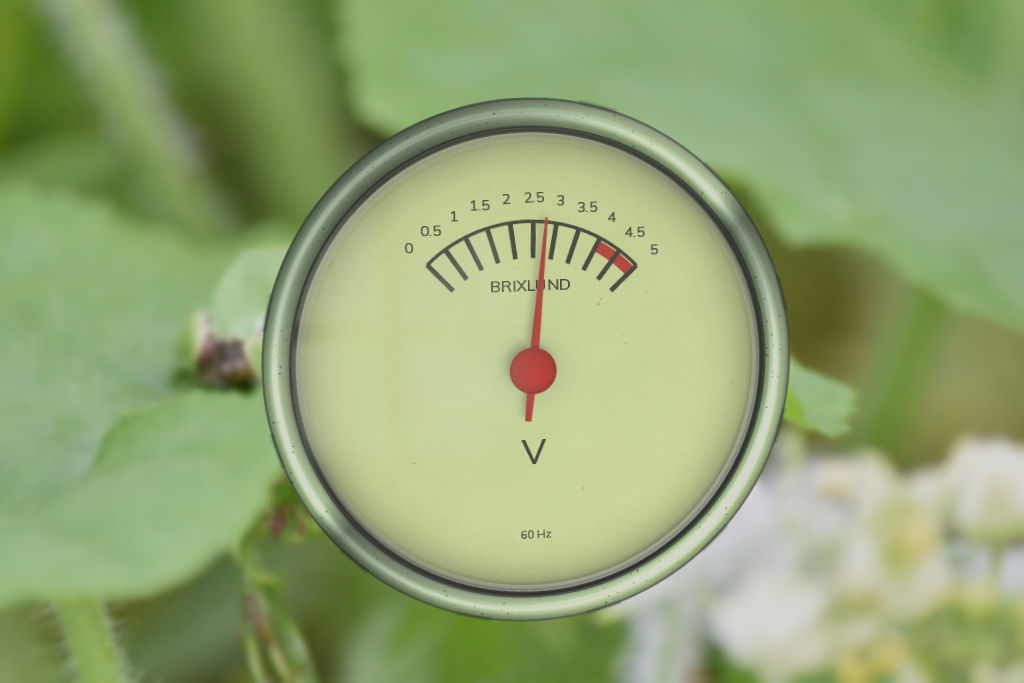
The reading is 2.75 V
